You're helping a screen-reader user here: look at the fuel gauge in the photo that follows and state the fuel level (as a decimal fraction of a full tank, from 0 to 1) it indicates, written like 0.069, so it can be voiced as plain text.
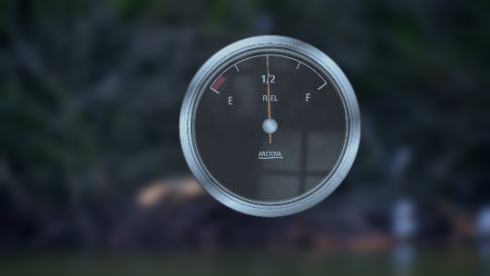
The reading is 0.5
